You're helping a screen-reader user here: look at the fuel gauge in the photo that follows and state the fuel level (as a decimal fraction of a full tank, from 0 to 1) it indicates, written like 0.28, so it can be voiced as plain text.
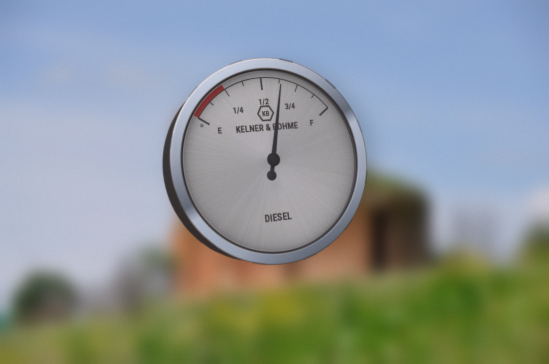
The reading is 0.625
